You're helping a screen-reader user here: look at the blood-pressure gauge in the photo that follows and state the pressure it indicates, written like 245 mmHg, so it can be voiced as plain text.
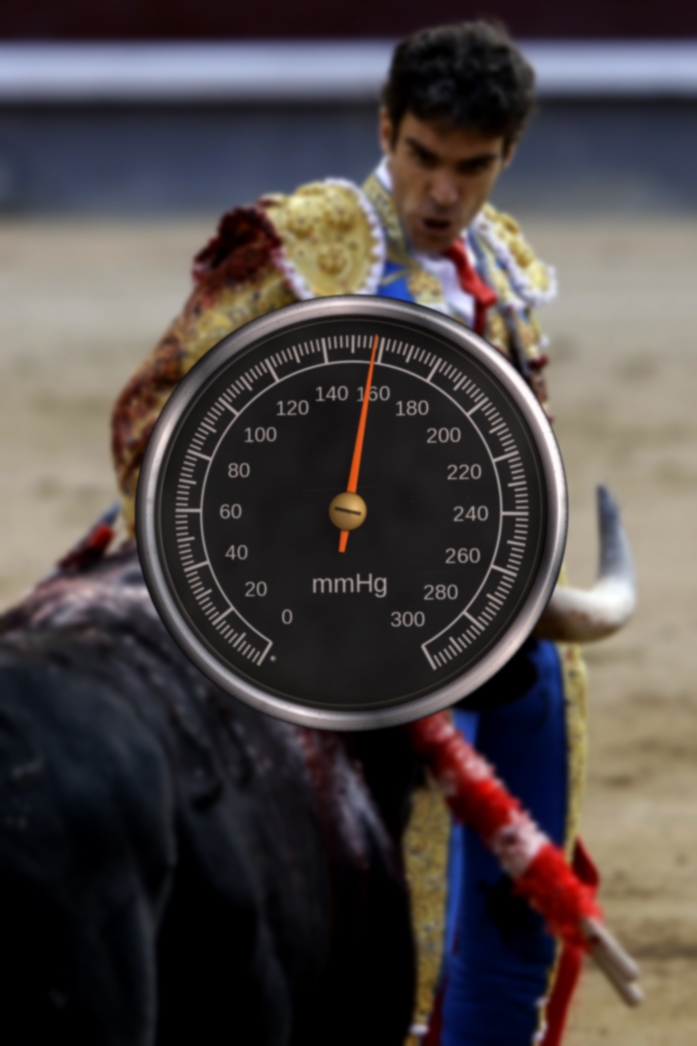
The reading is 158 mmHg
